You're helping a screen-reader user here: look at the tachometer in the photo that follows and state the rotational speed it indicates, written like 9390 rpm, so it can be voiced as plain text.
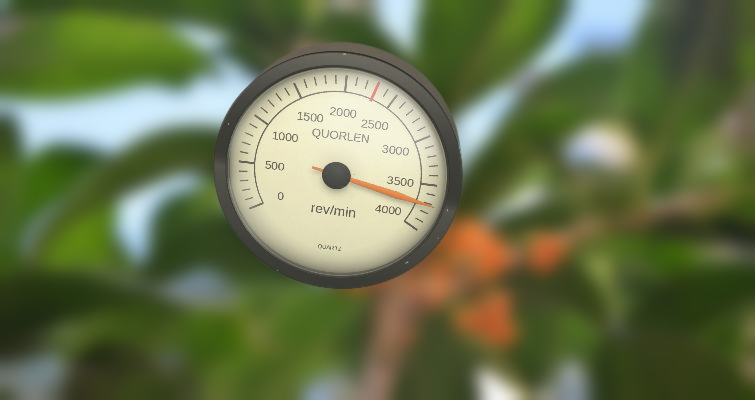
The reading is 3700 rpm
